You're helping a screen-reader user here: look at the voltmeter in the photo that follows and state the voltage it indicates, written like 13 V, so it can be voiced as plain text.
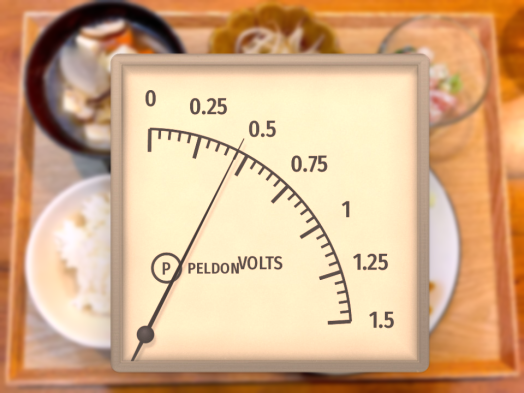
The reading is 0.45 V
